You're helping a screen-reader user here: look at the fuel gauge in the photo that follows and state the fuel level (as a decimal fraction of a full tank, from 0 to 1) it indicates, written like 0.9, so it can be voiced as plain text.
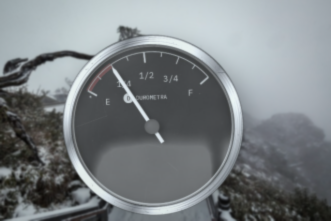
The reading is 0.25
